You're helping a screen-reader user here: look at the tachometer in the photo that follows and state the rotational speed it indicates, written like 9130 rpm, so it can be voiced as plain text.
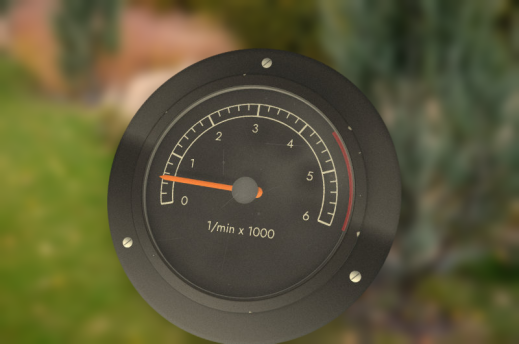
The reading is 500 rpm
